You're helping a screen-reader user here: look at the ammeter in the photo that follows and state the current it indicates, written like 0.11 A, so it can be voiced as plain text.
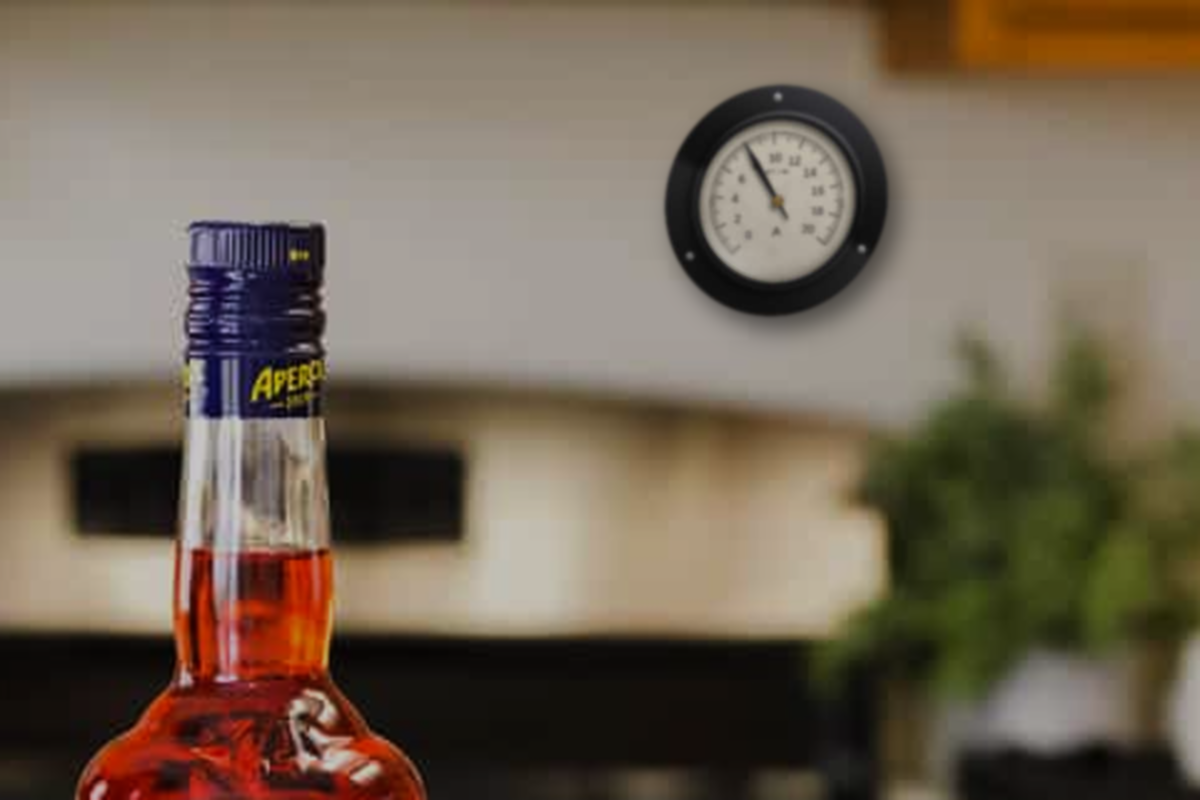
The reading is 8 A
